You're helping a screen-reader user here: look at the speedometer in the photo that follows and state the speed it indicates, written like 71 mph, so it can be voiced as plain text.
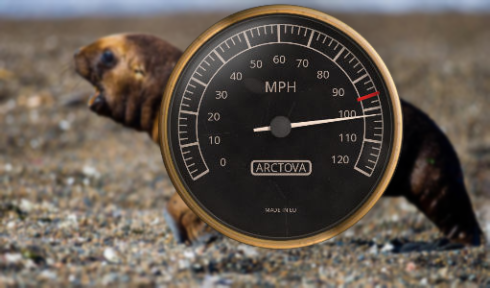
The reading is 102 mph
